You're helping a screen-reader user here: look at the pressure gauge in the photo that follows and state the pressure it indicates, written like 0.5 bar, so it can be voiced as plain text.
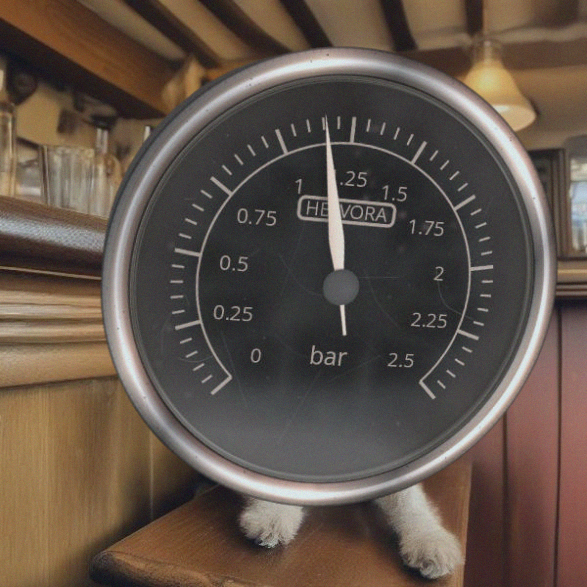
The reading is 1.15 bar
